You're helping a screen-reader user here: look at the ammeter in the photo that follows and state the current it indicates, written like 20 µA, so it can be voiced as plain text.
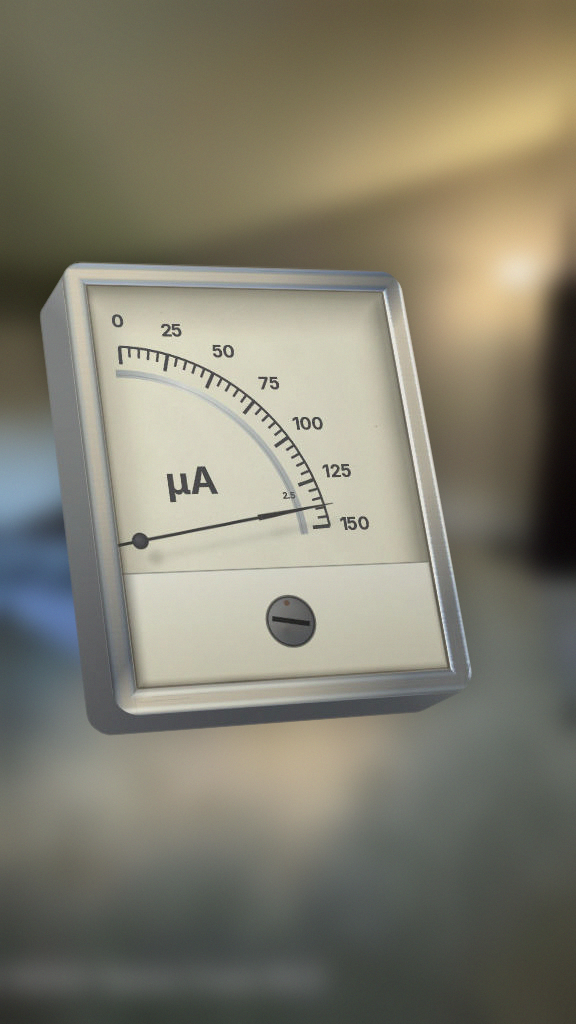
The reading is 140 µA
